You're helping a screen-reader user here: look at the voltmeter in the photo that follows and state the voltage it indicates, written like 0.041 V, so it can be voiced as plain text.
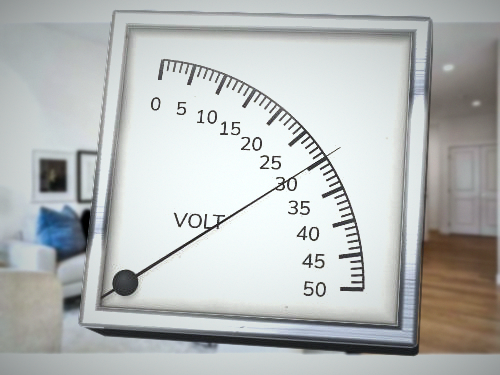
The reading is 30 V
